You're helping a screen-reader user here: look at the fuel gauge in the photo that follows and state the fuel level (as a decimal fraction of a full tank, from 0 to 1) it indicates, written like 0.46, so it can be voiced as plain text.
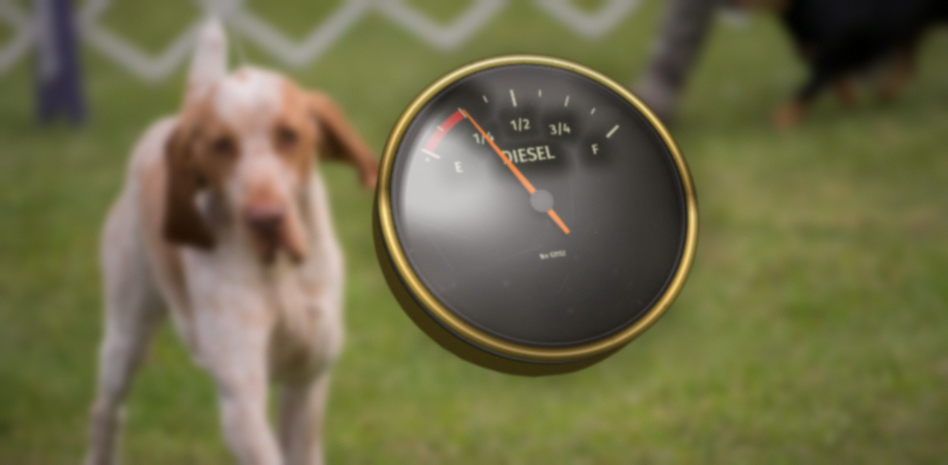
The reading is 0.25
